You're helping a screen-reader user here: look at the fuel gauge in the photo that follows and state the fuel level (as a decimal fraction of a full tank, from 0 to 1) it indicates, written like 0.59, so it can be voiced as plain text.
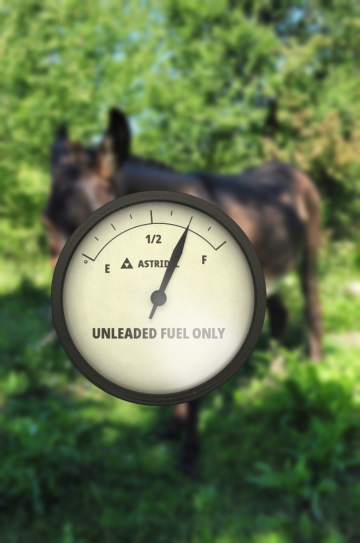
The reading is 0.75
